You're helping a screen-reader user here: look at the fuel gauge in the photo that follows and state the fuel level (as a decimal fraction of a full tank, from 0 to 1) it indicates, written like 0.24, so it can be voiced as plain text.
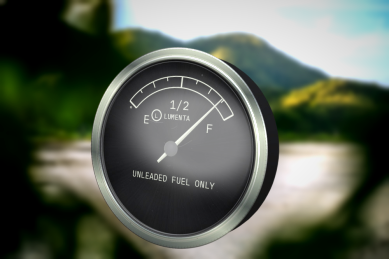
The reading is 0.875
